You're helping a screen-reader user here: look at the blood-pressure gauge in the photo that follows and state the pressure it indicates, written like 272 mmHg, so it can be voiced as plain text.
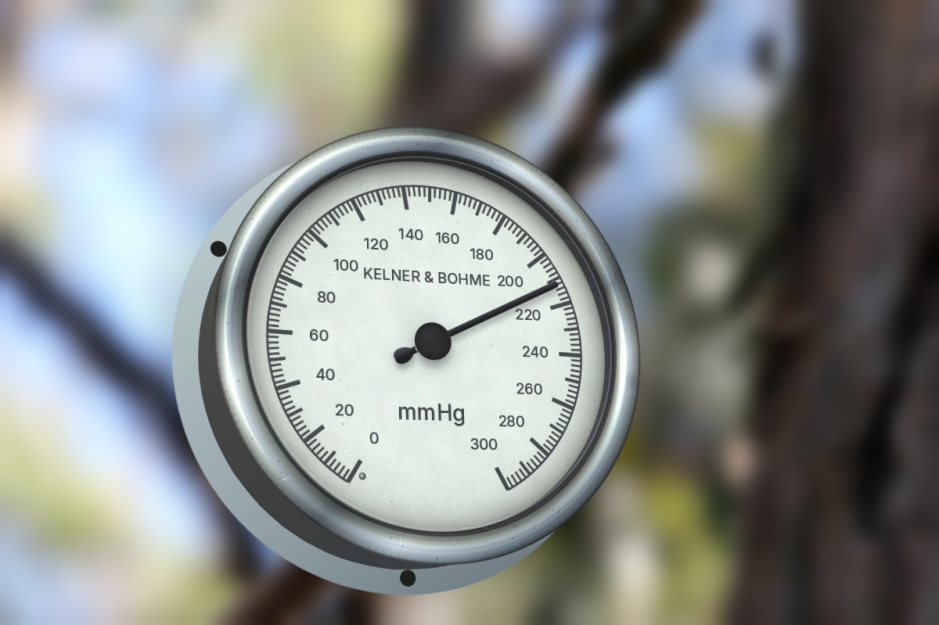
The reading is 212 mmHg
